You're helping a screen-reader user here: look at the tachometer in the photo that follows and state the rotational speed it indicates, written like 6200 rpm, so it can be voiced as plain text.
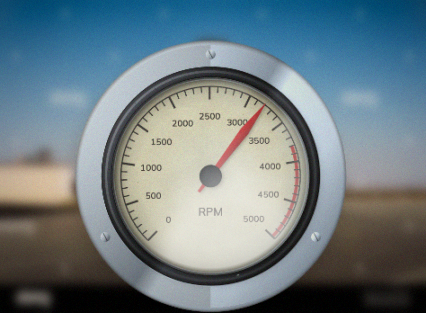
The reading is 3200 rpm
